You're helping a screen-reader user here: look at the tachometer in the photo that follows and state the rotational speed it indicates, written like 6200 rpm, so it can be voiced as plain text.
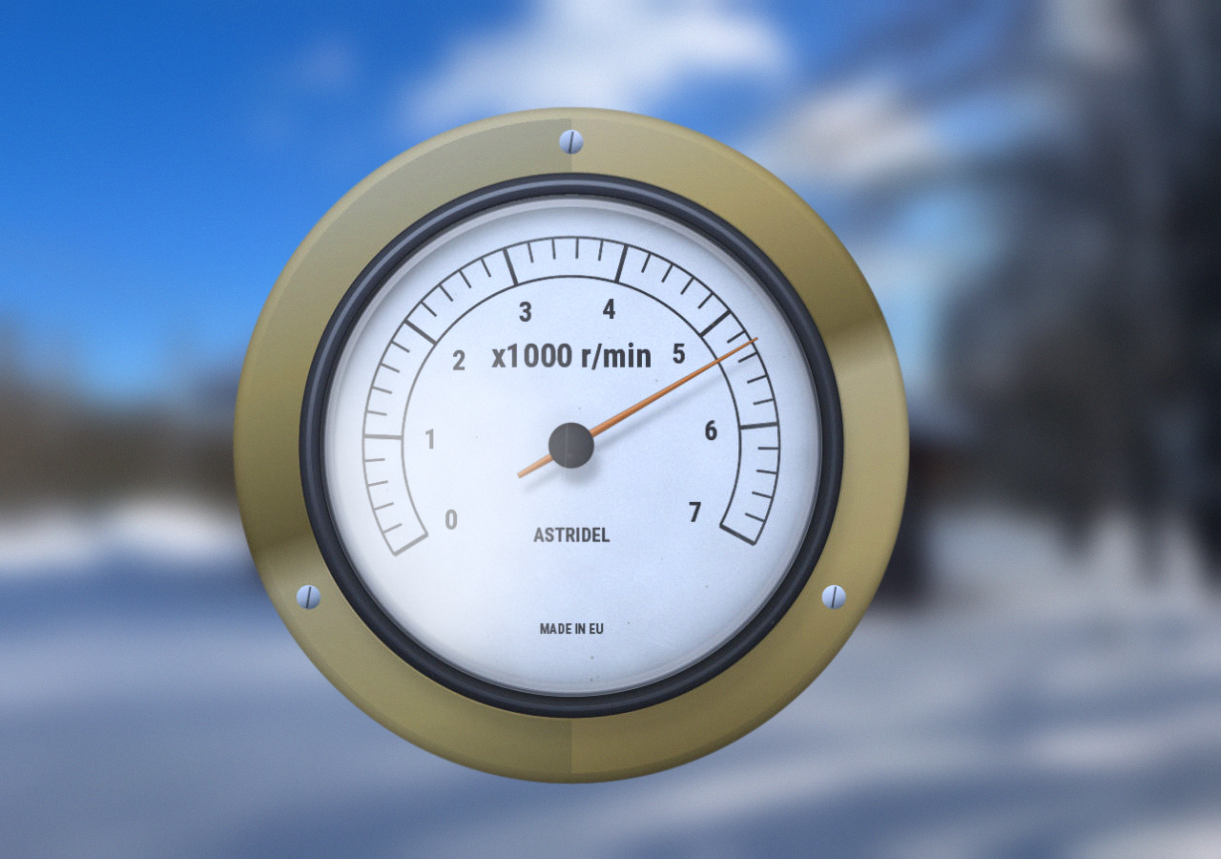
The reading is 5300 rpm
